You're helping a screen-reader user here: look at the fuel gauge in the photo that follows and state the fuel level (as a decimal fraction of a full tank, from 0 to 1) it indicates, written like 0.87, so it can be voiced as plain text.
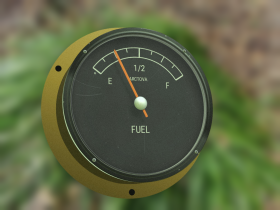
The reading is 0.25
